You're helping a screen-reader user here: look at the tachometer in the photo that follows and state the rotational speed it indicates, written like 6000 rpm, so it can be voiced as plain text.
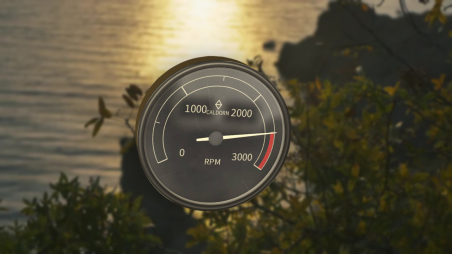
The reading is 2500 rpm
